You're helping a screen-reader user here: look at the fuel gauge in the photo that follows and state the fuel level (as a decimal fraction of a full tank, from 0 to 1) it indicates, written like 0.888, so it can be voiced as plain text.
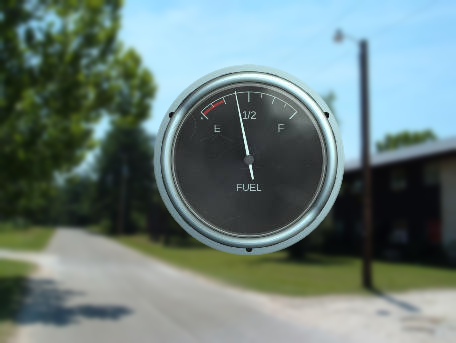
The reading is 0.375
